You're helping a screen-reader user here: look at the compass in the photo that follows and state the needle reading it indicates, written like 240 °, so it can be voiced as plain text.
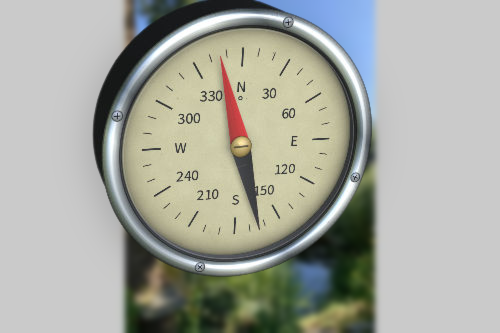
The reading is 345 °
